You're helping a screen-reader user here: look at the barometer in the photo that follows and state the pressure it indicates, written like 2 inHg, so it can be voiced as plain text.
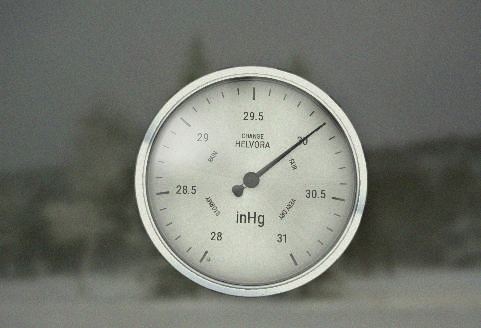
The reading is 30 inHg
